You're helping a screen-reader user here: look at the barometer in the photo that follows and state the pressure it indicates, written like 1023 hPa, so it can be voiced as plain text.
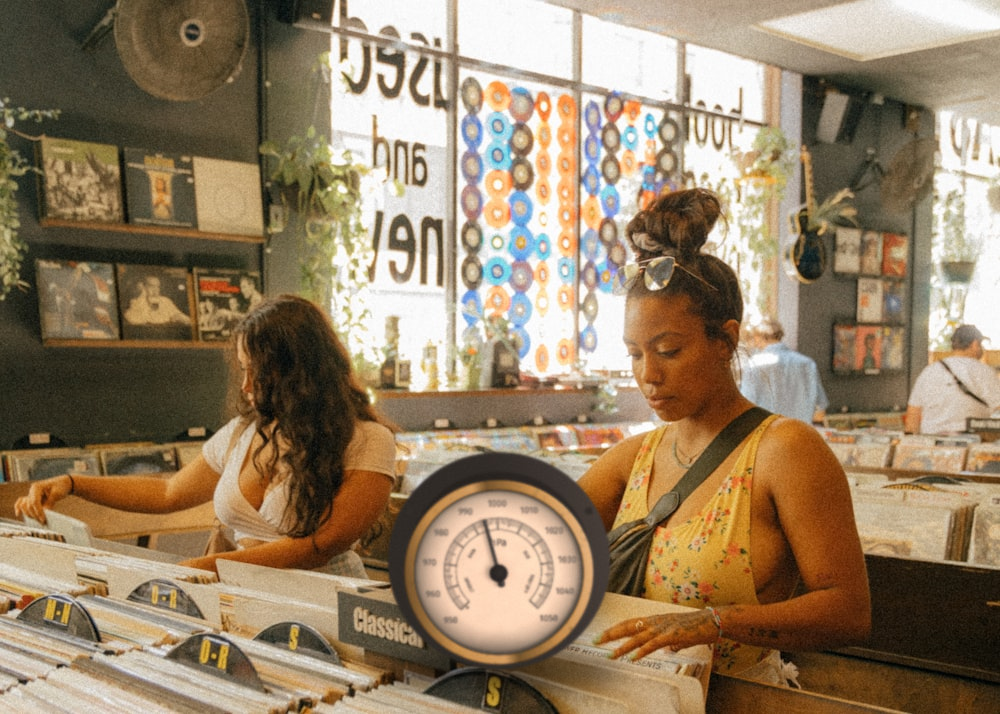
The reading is 995 hPa
